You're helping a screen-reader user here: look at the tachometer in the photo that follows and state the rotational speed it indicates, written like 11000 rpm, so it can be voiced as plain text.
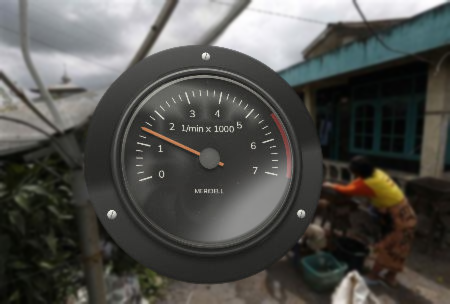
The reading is 1400 rpm
